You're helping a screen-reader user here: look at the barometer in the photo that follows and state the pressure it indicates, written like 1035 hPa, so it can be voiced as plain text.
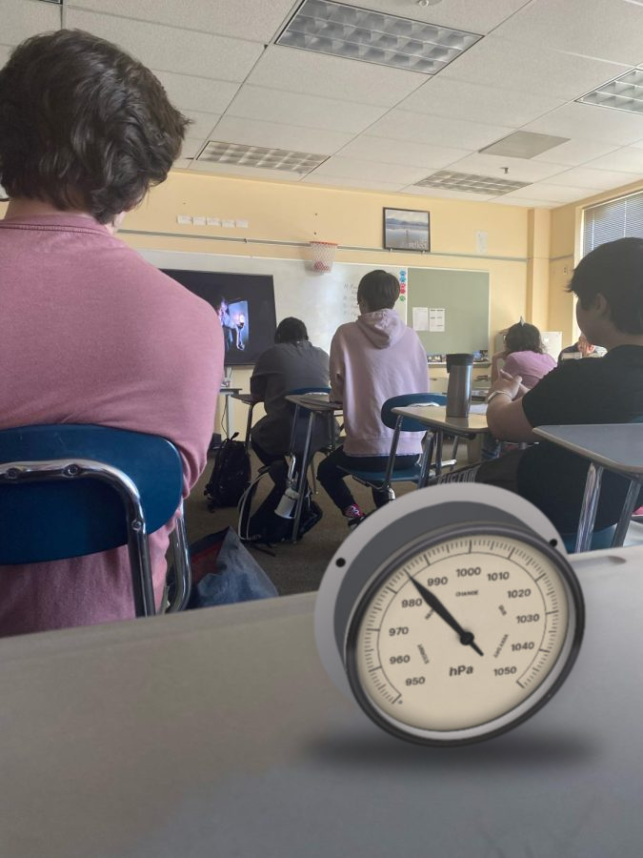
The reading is 985 hPa
